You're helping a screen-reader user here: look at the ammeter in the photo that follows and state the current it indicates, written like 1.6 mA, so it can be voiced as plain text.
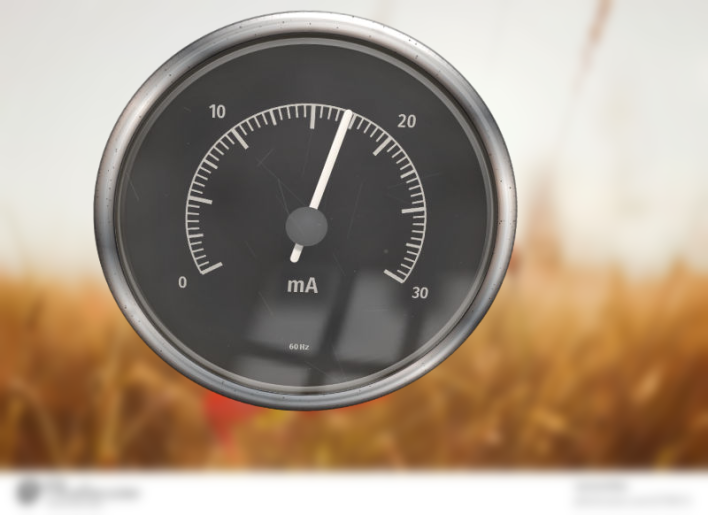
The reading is 17 mA
